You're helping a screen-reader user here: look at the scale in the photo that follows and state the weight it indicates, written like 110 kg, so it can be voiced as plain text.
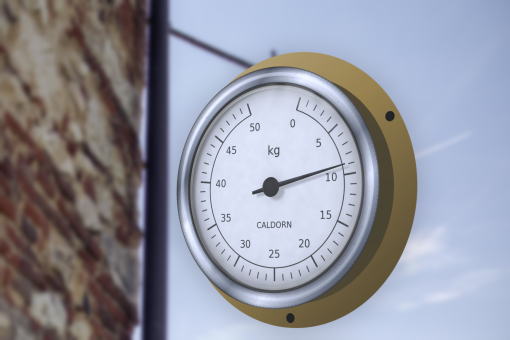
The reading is 9 kg
